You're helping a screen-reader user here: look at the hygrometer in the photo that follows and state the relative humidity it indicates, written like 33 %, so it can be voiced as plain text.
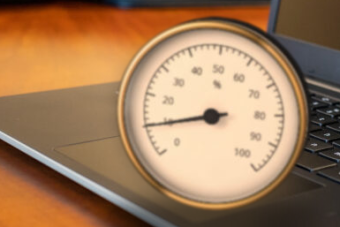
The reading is 10 %
